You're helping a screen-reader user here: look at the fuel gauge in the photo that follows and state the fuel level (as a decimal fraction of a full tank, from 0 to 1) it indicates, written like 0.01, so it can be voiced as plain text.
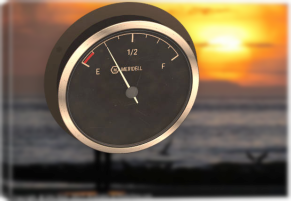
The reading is 0.25
